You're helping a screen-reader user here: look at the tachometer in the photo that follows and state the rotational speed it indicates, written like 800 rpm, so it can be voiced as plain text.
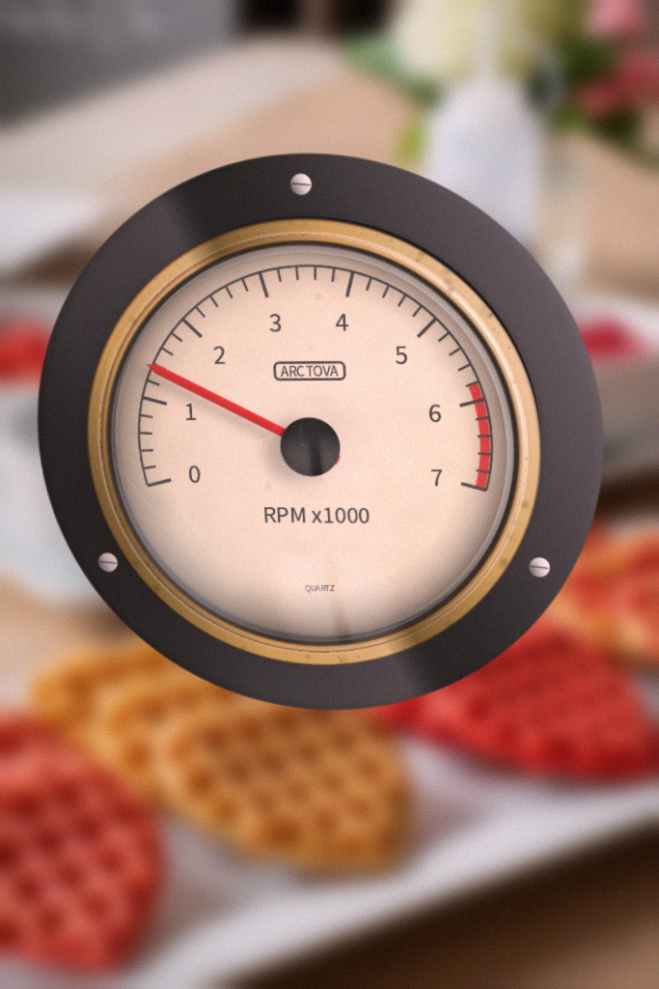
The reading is 1400 rpm
